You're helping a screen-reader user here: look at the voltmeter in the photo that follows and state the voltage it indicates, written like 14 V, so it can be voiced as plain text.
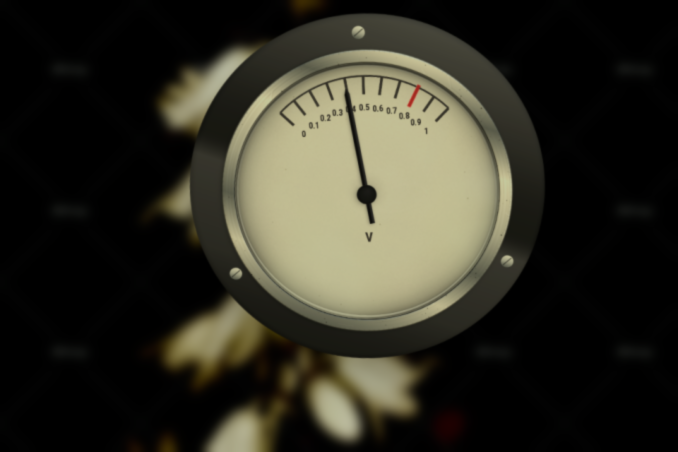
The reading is 0.4 V
